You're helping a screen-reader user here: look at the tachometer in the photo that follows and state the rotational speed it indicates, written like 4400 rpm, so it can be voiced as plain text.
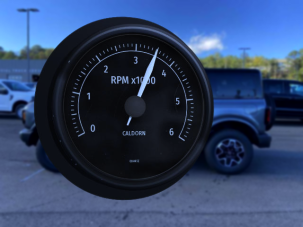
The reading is 3500 rpm
